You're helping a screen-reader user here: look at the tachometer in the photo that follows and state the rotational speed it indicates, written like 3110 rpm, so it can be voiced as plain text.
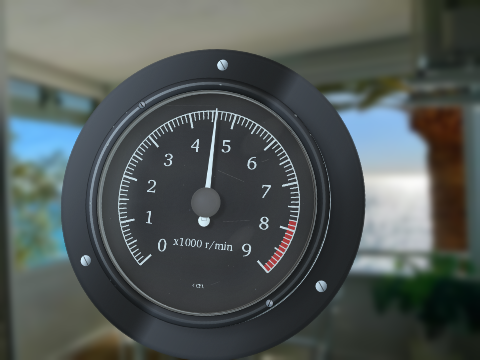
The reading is 4600 rpm
